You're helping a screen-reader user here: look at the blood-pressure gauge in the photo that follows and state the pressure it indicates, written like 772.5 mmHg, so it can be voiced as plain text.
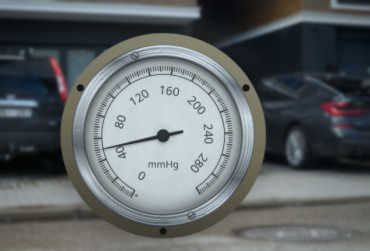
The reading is 50 mmHg
